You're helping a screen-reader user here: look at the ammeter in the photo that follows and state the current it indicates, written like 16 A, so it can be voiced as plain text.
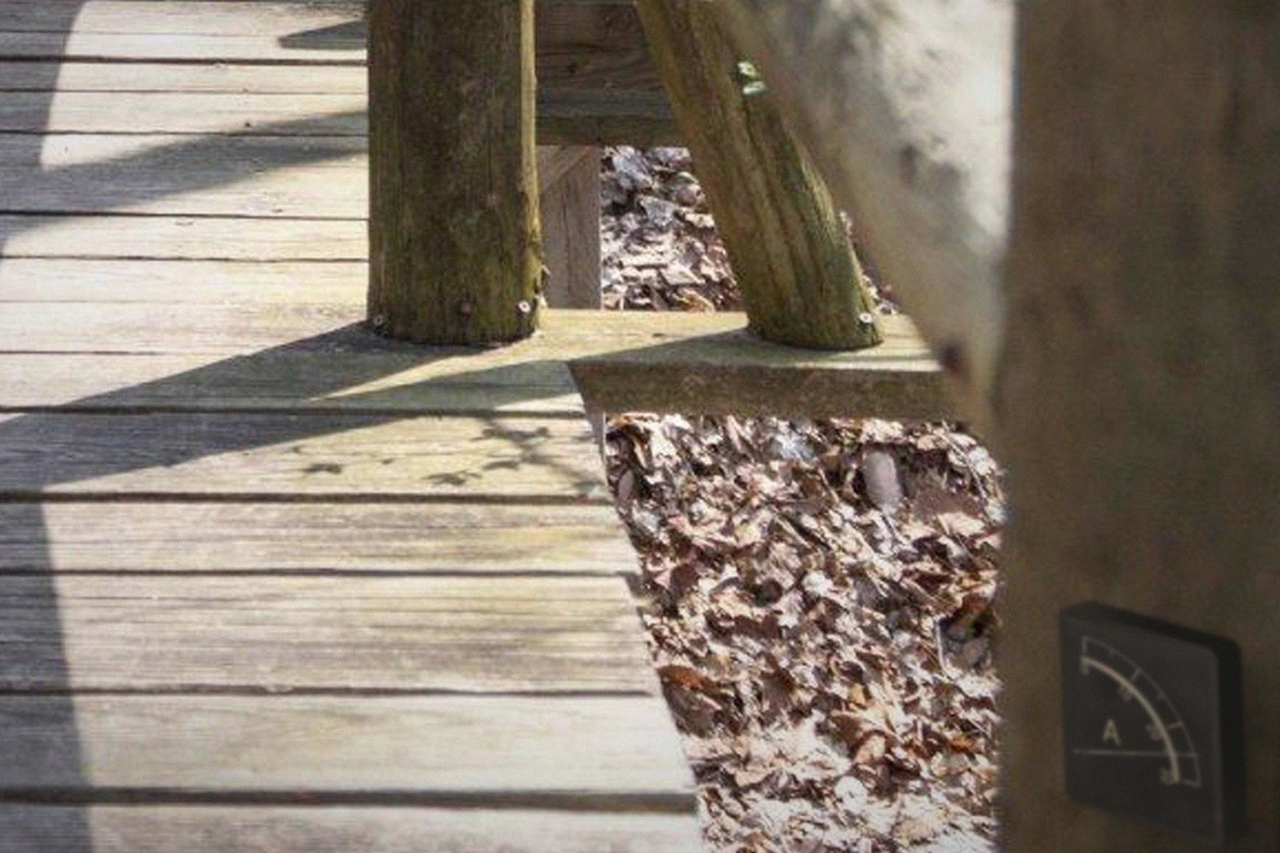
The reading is 25 A
